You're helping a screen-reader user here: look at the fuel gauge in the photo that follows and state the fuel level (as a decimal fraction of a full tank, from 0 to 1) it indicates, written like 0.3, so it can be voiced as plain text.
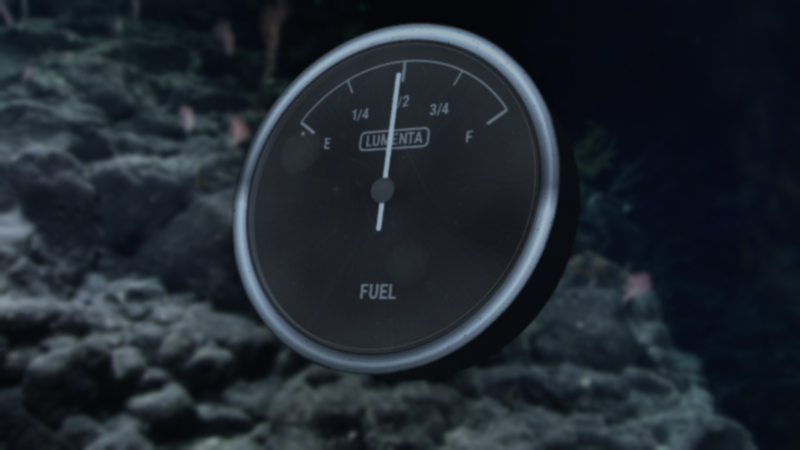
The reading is 0.5
